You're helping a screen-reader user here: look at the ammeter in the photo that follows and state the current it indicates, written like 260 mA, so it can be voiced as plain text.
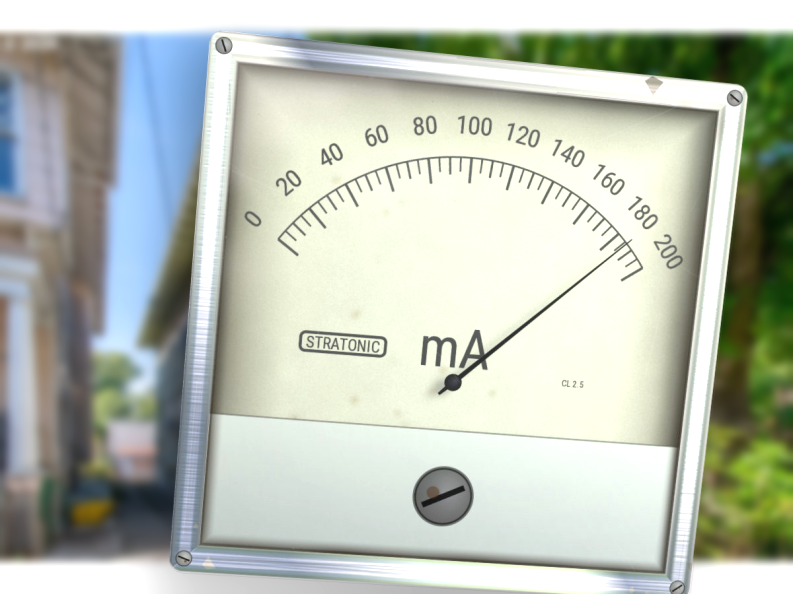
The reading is 185 mA
